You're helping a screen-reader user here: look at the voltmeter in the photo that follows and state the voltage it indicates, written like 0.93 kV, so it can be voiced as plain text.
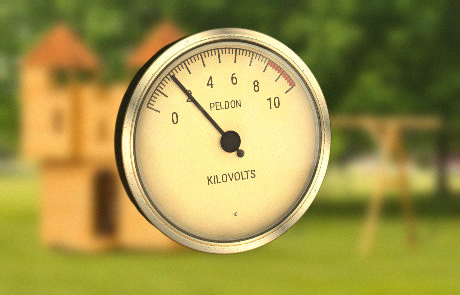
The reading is 2 kV
